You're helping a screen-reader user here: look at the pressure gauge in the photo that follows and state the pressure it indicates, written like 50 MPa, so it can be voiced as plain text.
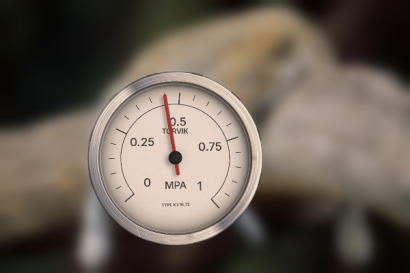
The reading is 0.45 MPa
